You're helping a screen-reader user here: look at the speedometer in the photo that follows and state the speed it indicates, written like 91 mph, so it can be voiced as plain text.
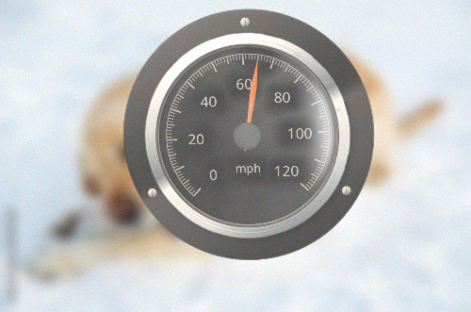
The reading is 65 mph
